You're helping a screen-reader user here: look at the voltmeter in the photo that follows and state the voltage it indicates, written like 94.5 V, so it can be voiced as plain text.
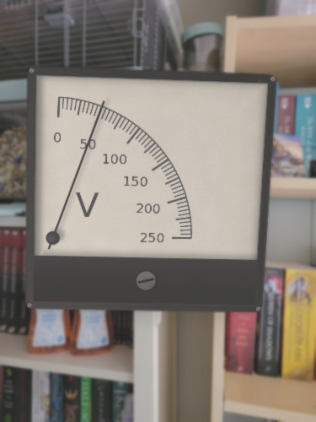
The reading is 50 V
